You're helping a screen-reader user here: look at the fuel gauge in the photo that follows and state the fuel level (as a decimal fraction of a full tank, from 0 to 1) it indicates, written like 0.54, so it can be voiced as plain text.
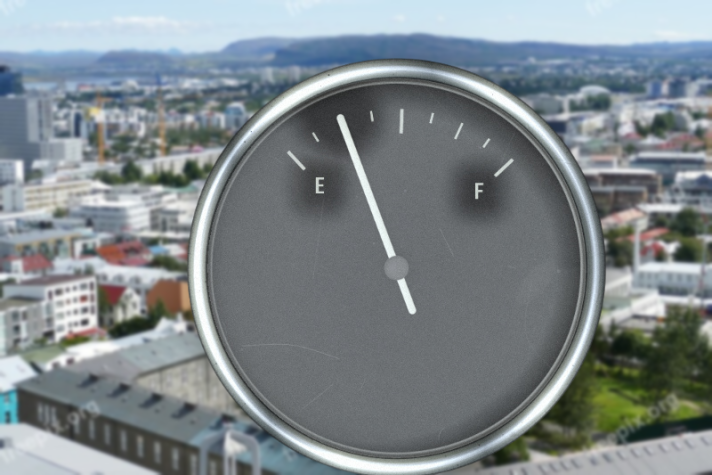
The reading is 0.25
